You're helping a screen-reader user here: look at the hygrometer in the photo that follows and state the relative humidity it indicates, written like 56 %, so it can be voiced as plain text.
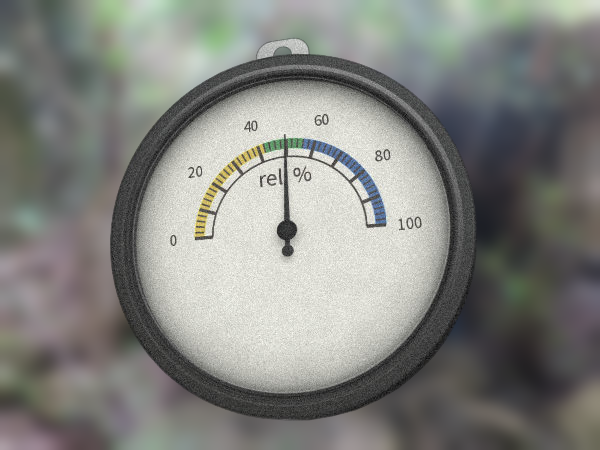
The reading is 50 %
